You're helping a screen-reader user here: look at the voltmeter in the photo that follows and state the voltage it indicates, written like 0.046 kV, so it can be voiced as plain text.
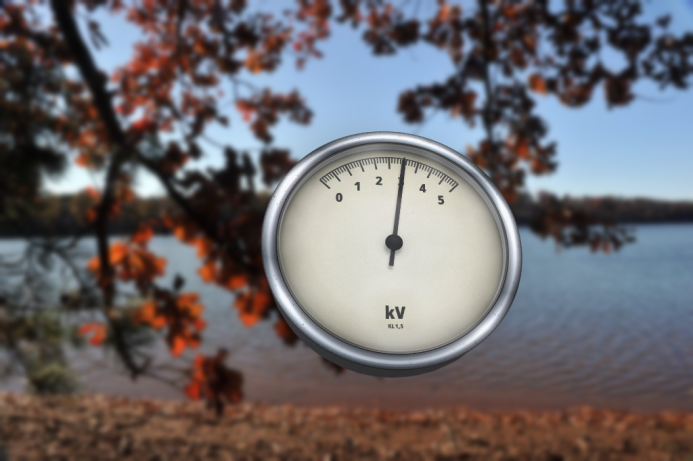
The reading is 3 kV
